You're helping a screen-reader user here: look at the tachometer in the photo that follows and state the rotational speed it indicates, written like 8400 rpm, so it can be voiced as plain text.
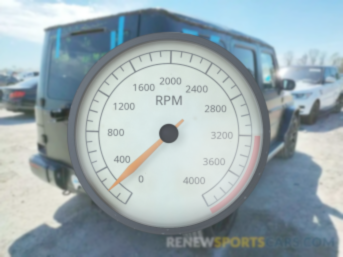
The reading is 200 rpm
